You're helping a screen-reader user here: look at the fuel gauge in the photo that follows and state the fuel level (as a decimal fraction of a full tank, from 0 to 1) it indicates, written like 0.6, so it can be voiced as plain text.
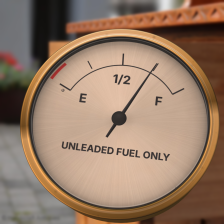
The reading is 0.75
